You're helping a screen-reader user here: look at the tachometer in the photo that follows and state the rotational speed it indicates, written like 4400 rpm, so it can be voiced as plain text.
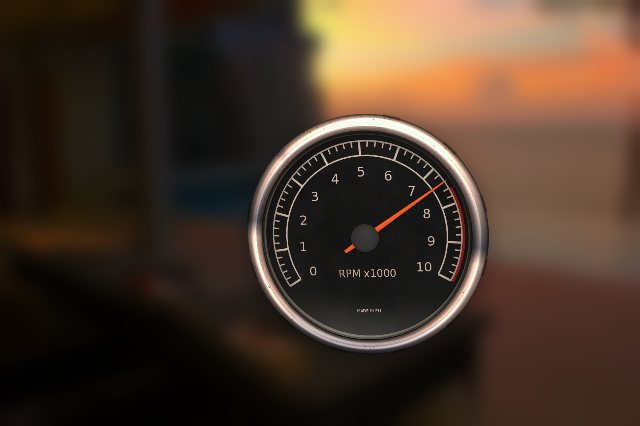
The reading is 7400 rpm
